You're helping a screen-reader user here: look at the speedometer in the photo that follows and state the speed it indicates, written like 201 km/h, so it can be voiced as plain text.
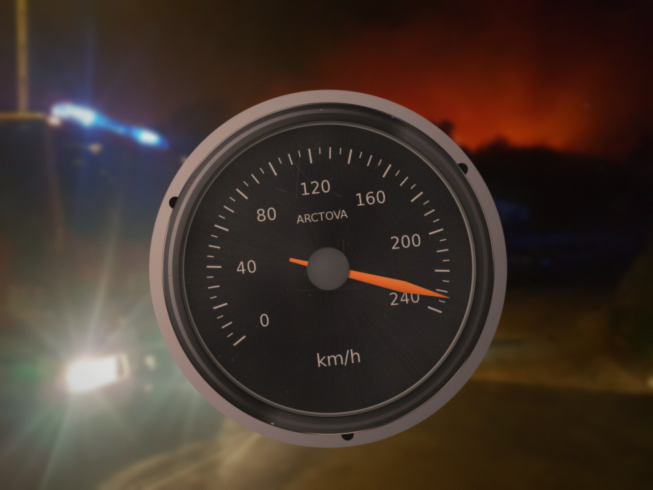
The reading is 232.5 km/h
